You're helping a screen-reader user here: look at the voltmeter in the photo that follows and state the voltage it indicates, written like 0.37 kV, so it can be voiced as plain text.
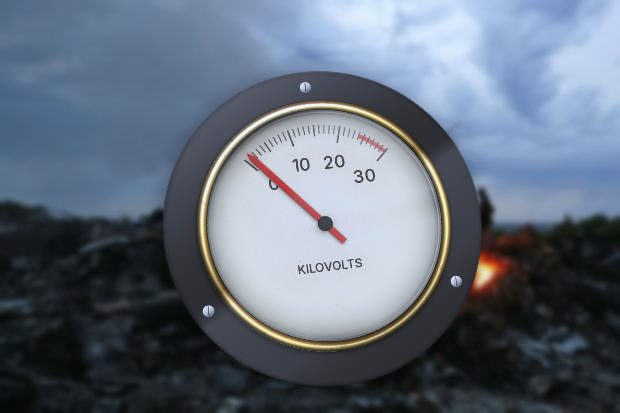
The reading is 1 kV
